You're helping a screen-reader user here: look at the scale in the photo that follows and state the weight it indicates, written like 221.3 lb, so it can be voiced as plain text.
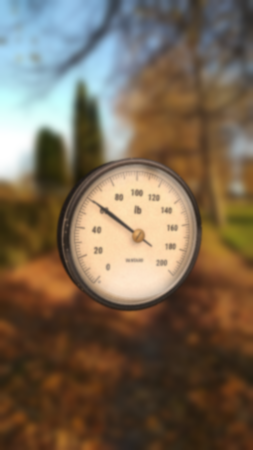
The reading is 60 lb
